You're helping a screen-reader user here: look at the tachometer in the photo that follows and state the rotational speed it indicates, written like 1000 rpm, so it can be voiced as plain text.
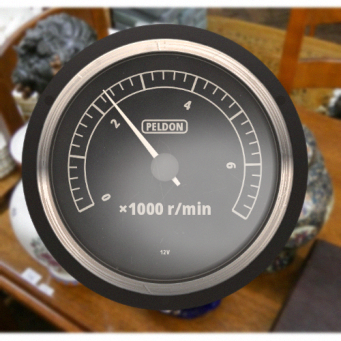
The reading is 2300 rpm
